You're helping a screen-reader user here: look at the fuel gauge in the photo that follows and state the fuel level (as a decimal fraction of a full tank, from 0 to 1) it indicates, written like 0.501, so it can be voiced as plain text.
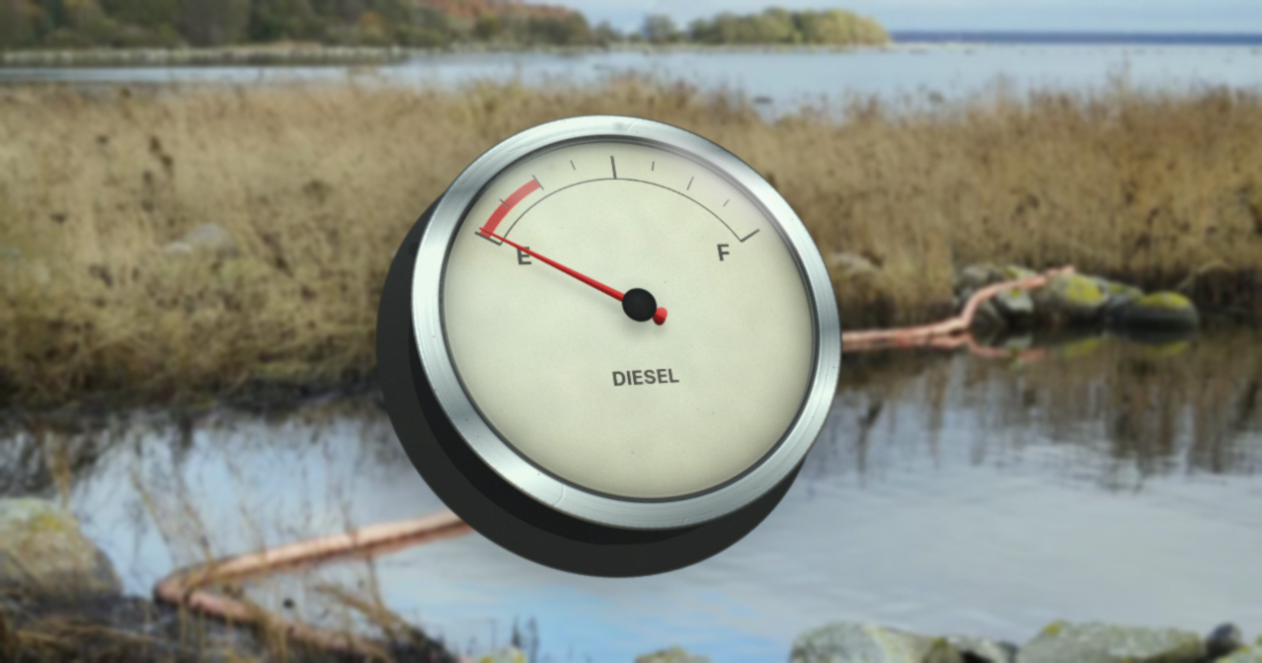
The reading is 0
